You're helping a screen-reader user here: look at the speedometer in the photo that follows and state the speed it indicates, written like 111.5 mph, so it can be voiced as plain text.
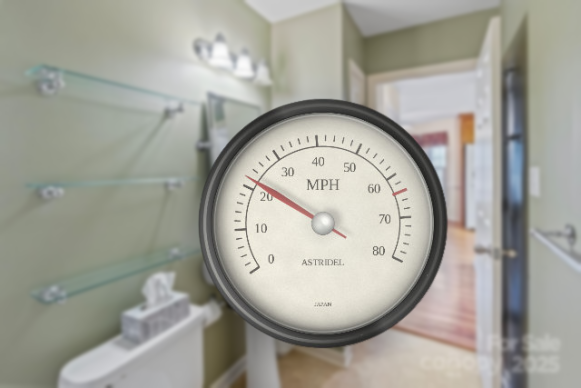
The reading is 22 mph
